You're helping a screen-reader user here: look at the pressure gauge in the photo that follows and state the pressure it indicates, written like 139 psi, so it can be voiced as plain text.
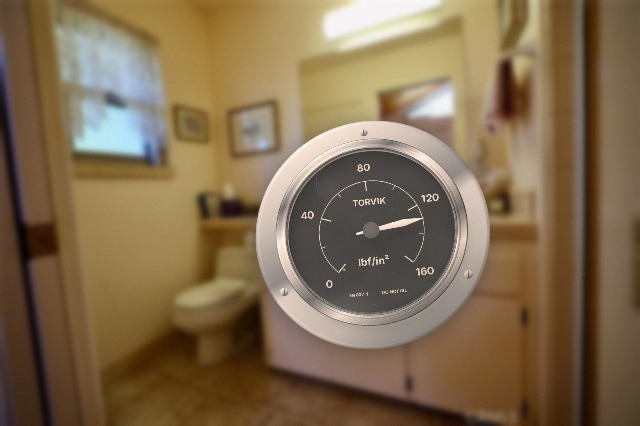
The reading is 130 psi
